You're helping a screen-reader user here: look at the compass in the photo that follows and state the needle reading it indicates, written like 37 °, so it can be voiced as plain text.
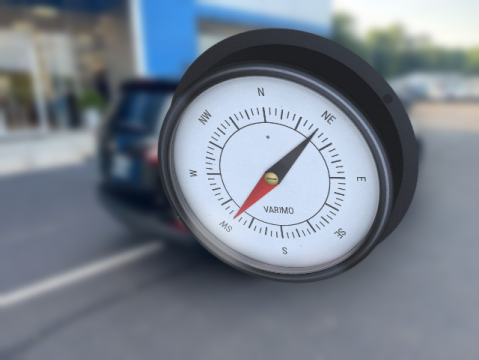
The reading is 225 °
